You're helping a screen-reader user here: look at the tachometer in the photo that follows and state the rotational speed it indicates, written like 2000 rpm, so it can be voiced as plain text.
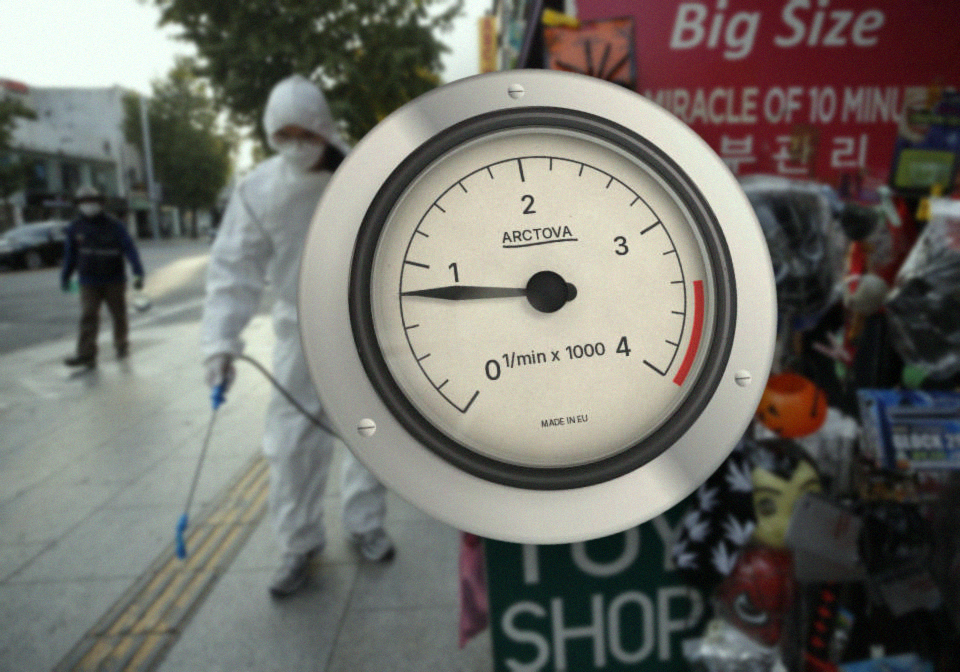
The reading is 800 rpm
